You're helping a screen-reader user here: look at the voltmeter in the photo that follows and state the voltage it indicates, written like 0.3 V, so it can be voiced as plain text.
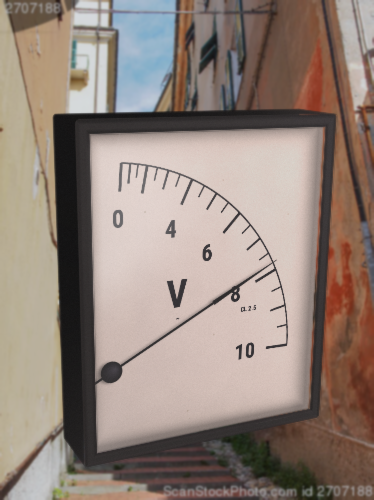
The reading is 7.75 V
